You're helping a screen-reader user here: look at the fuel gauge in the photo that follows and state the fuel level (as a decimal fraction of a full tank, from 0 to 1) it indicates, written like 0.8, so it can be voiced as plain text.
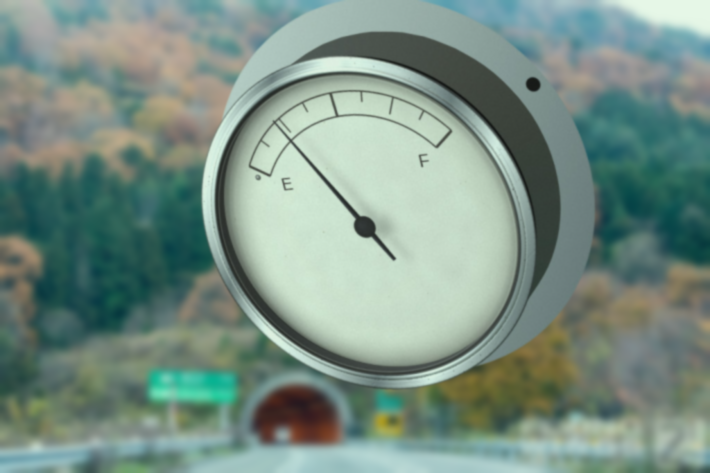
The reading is 0.25
